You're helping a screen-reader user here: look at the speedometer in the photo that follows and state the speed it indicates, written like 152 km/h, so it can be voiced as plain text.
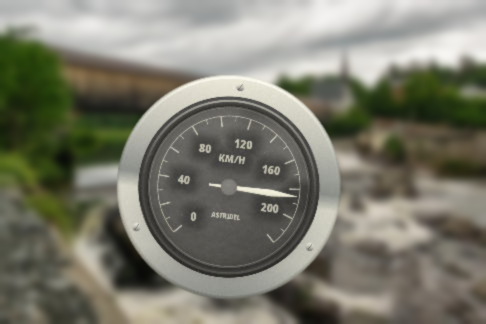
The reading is 185 km/h
